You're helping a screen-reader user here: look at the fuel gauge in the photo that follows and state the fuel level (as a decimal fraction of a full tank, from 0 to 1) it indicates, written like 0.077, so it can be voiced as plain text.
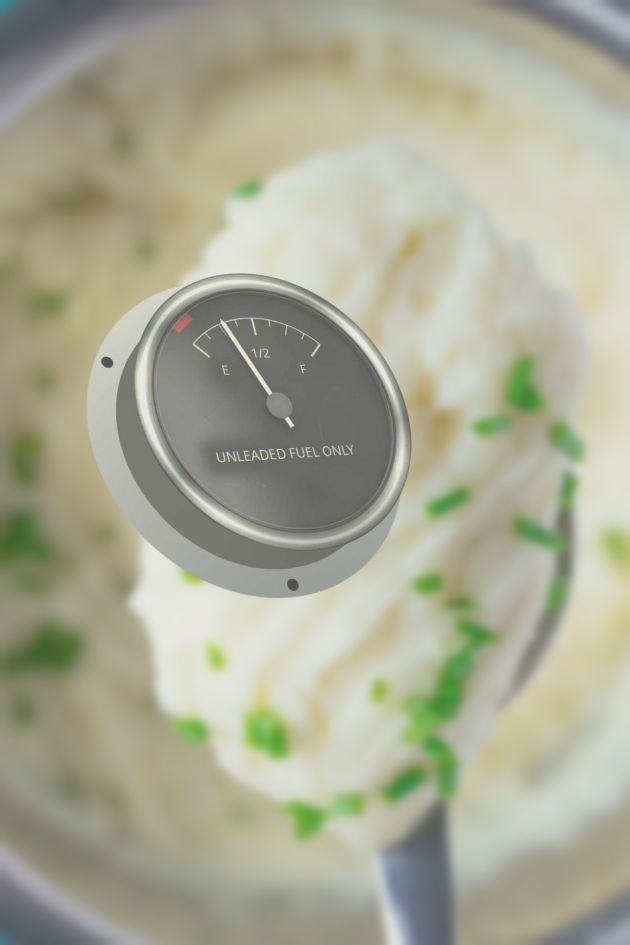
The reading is 0.25
